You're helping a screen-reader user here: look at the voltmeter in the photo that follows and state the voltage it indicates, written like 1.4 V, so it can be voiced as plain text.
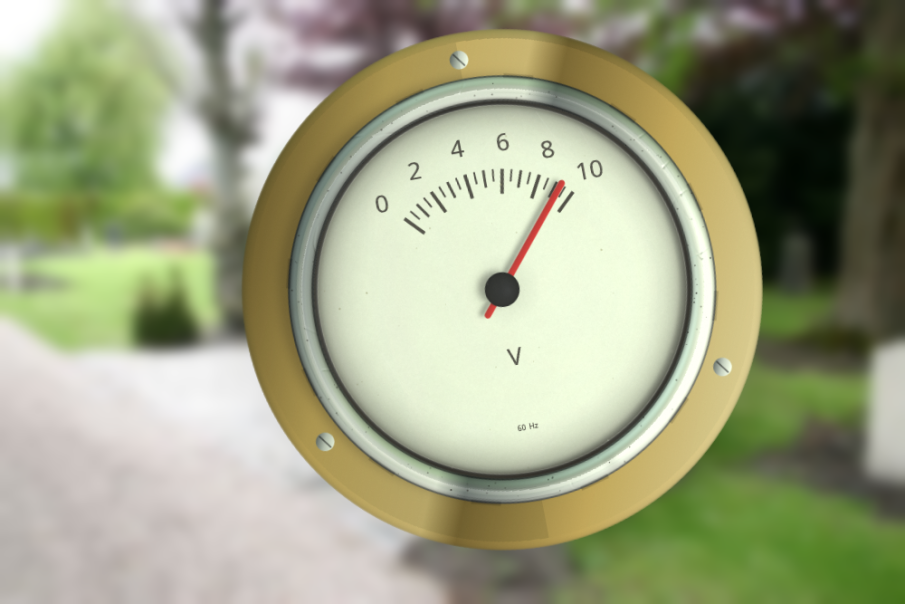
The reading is 9.25 V
